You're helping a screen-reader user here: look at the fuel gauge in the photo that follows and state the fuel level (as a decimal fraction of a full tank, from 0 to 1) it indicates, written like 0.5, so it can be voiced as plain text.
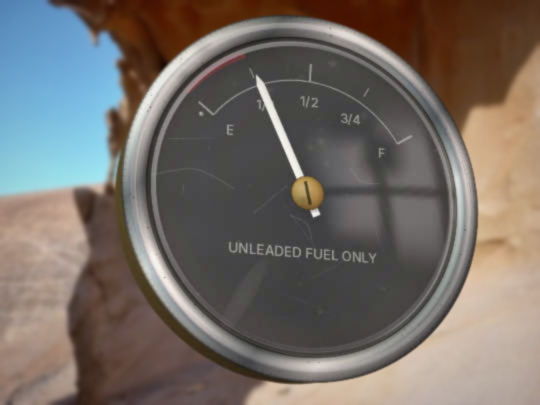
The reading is 0.25
